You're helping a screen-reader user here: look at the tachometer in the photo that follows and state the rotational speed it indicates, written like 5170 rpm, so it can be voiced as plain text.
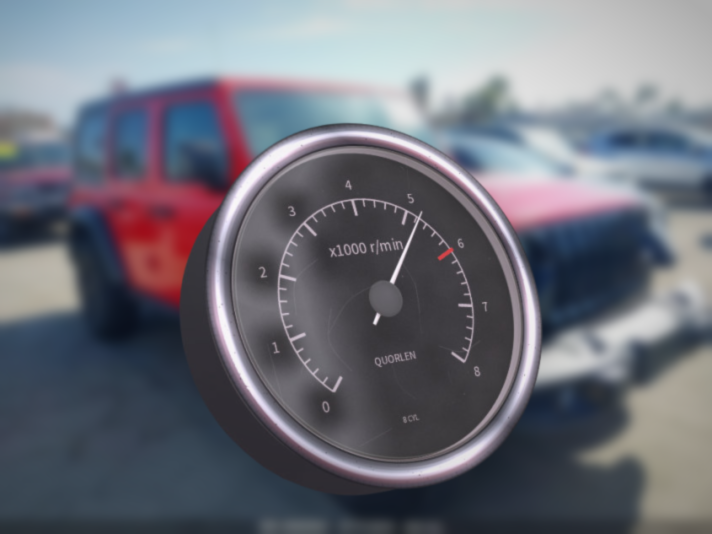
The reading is 5200 rpm
